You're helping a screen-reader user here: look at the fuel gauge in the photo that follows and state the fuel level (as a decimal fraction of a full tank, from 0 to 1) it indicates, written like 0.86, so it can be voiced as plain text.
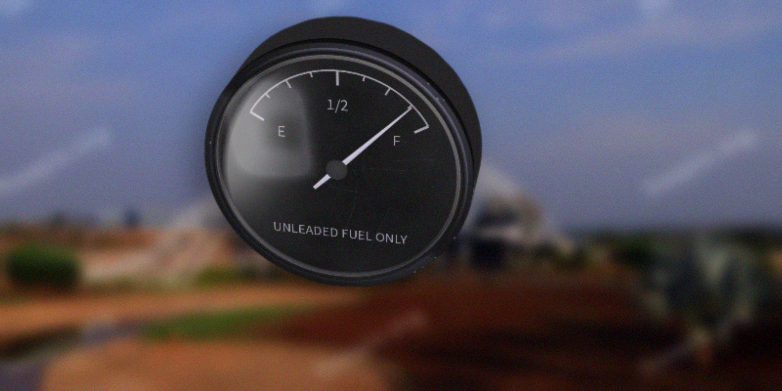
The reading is 0.875
